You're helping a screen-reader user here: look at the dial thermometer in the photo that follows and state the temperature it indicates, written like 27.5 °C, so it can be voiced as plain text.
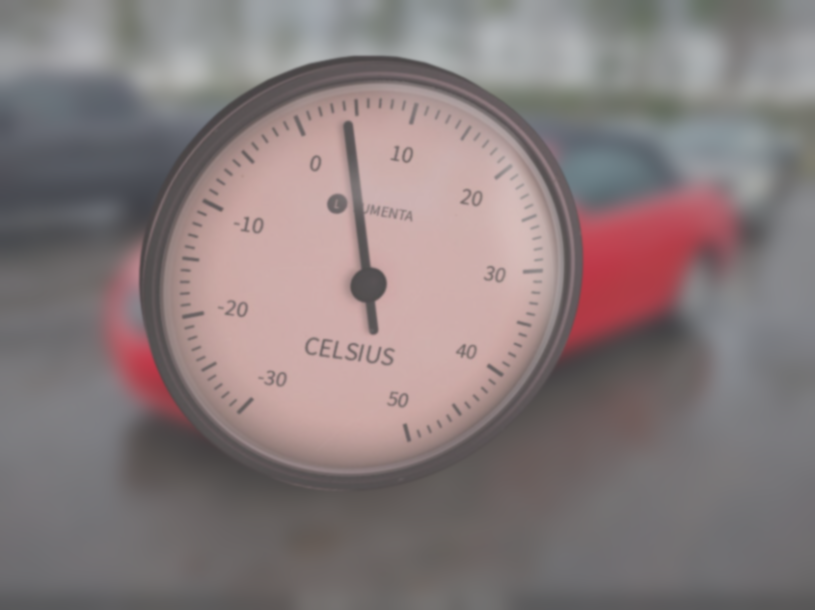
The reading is 4 °C
